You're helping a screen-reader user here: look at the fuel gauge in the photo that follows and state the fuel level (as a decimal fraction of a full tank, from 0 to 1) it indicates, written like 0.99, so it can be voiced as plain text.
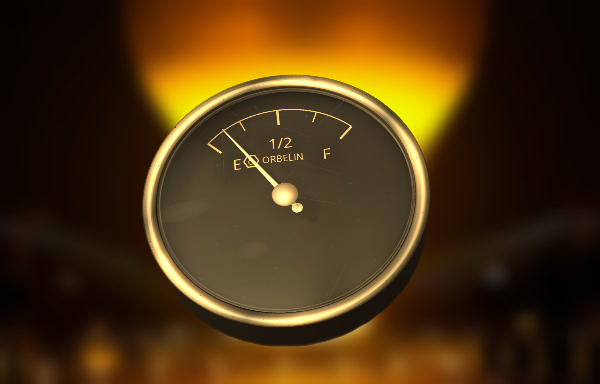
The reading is 0.125
